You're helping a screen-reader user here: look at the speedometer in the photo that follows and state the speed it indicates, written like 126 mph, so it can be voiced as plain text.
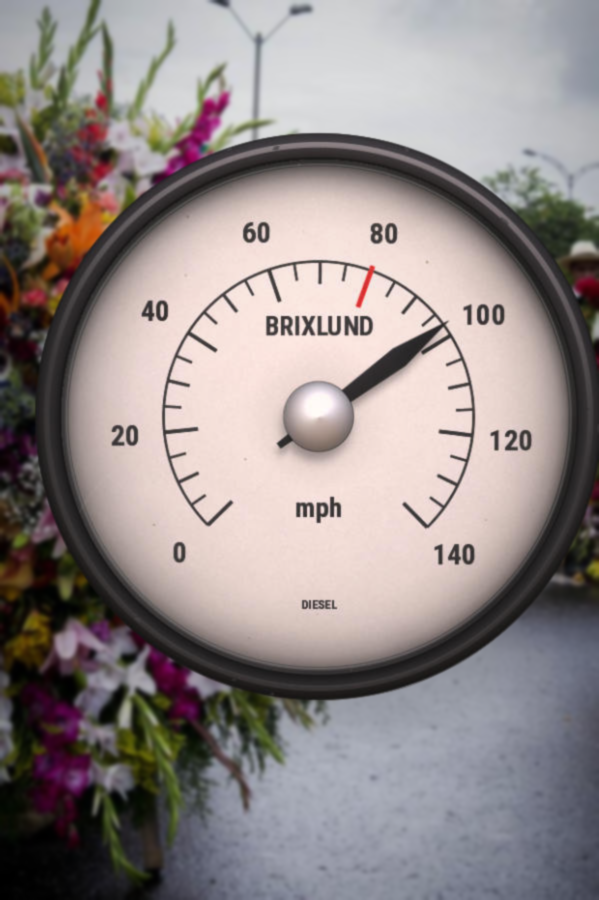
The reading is 97.5 mph
